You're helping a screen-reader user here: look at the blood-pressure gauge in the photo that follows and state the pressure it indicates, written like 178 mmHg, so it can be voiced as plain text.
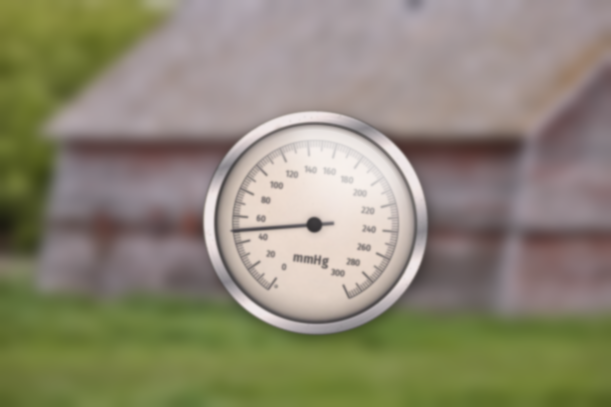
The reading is 50 mmHg
